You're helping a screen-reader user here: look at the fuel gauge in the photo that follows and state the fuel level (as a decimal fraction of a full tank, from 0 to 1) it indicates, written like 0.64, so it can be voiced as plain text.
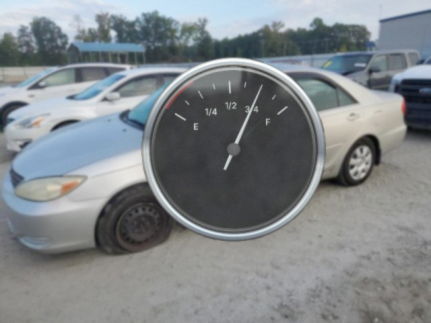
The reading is 0.75
